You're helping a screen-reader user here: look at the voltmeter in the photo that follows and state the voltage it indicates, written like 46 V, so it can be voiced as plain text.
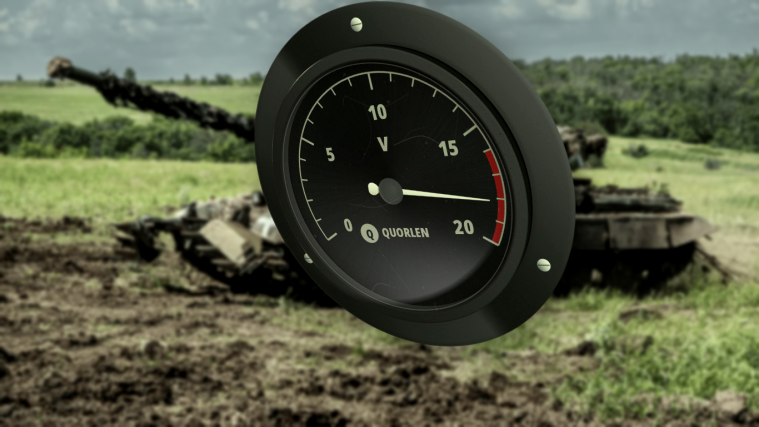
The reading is 18 V
